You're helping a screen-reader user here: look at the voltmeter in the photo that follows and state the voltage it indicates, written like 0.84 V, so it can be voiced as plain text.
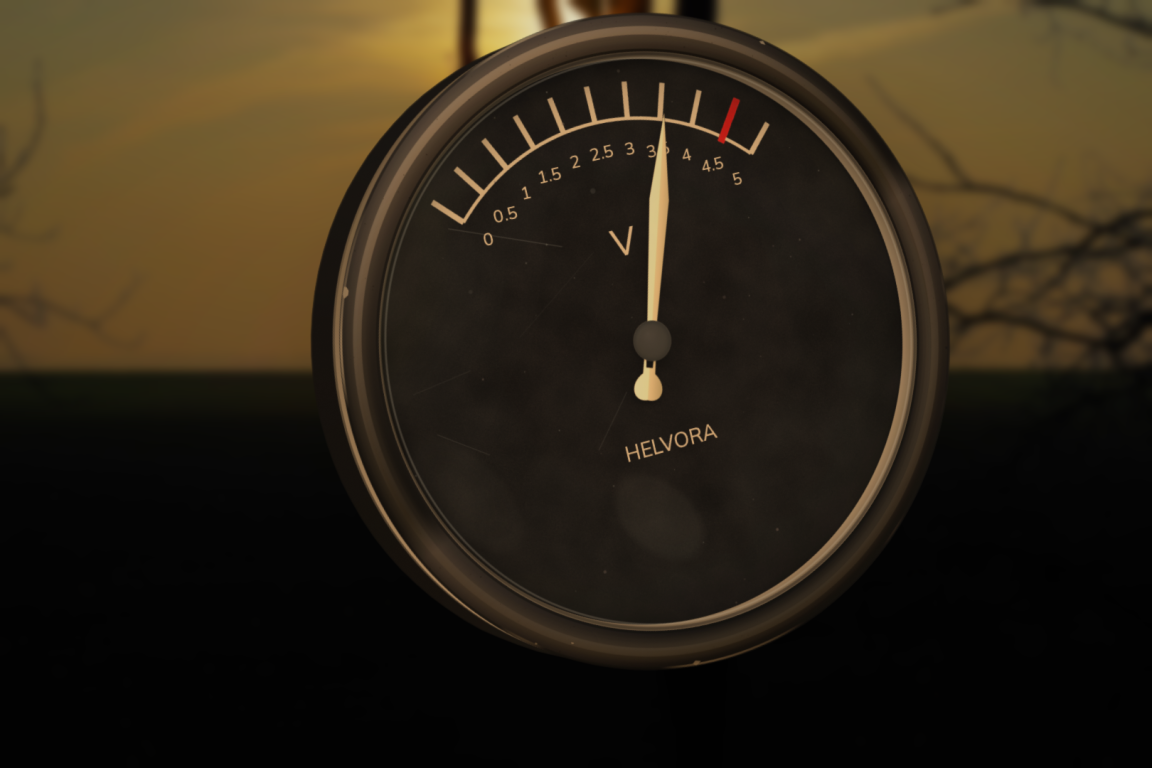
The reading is 3.5 V
